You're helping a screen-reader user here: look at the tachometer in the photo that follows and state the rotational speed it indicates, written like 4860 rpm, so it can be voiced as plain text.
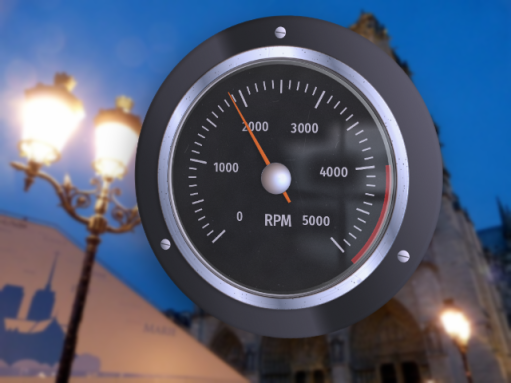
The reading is 1900 rpm
